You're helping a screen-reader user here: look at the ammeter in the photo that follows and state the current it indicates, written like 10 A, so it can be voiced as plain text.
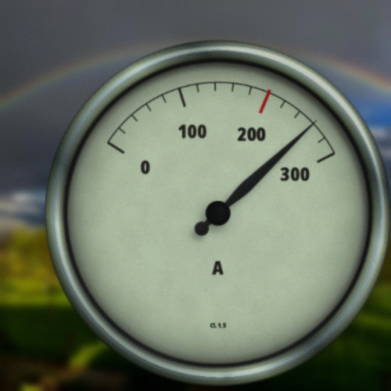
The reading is 260 A
